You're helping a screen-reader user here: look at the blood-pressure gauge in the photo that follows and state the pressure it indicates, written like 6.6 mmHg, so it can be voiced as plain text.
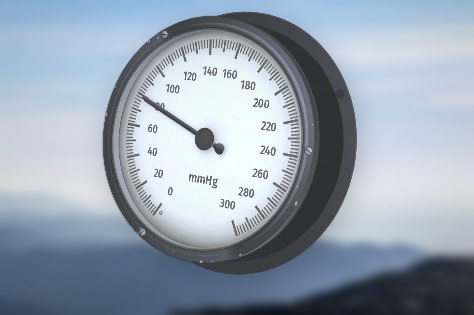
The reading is 80 mmHg
